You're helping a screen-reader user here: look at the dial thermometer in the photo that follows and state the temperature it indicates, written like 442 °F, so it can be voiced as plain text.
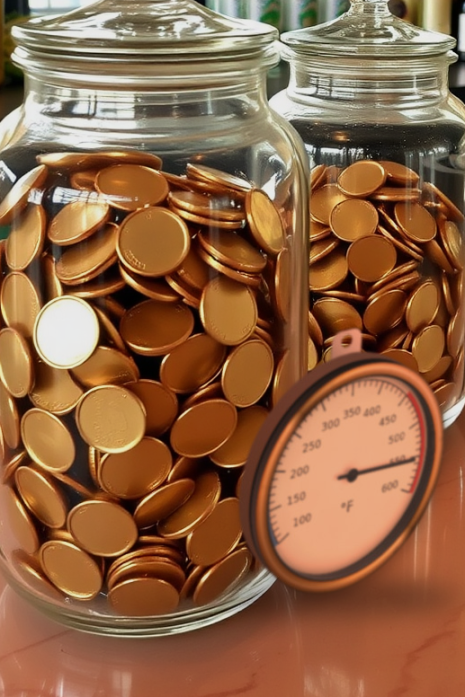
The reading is 550 °F
